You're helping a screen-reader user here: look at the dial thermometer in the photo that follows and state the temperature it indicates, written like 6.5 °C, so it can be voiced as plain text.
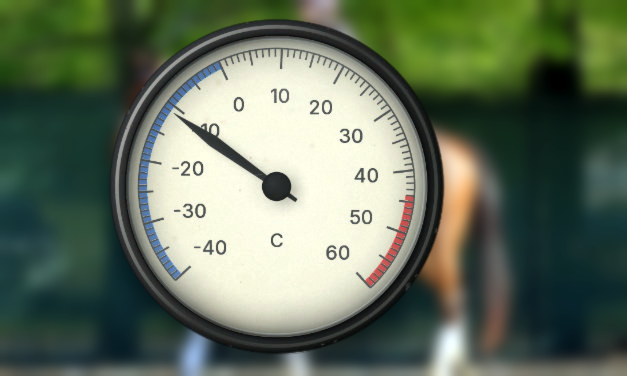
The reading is -11 °C
